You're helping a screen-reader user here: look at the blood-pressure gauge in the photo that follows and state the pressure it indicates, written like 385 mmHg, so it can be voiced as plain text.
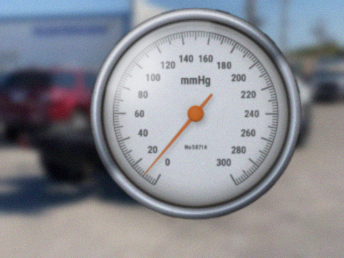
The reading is 10 mmHg
